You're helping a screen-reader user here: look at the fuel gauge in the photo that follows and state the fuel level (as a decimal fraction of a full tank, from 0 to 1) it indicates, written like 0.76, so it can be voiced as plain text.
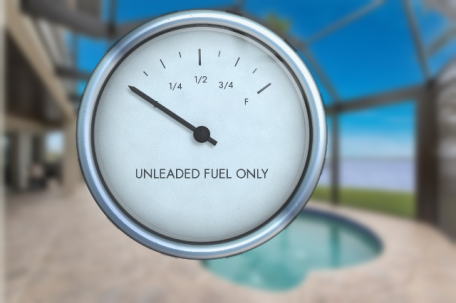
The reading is 0
